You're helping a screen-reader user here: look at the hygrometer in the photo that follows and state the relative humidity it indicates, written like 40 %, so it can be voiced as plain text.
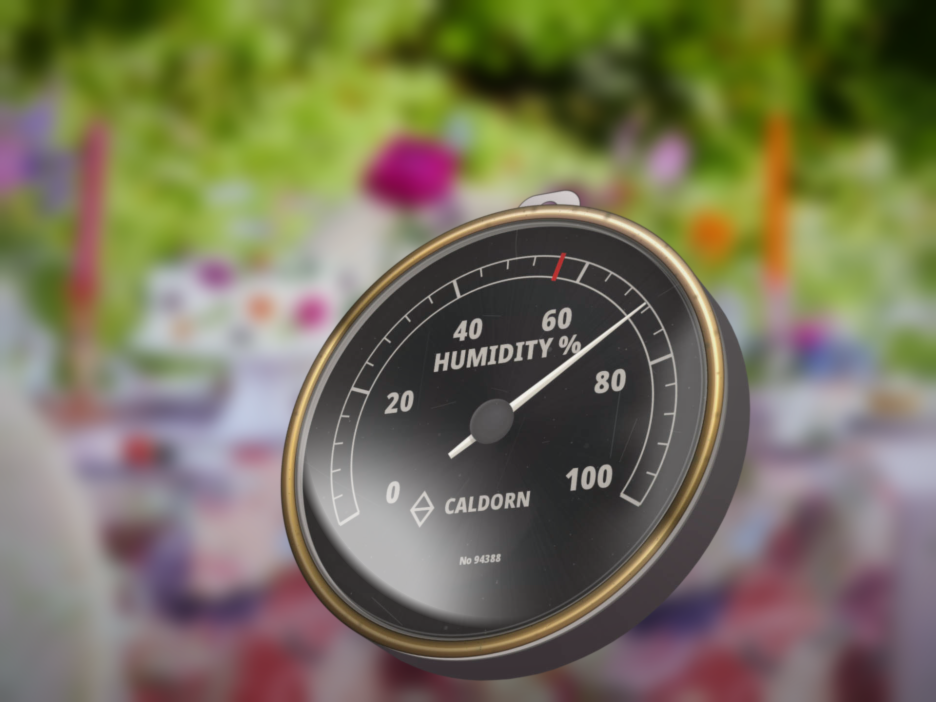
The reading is 72 %
